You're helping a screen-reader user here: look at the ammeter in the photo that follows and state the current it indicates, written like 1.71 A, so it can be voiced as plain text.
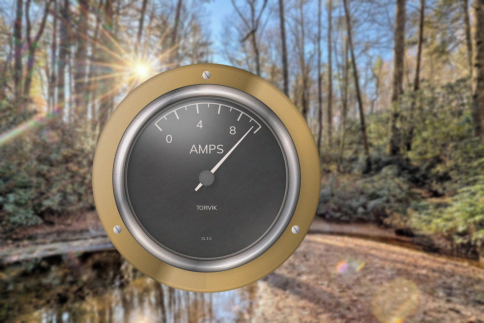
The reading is 9.5 A
